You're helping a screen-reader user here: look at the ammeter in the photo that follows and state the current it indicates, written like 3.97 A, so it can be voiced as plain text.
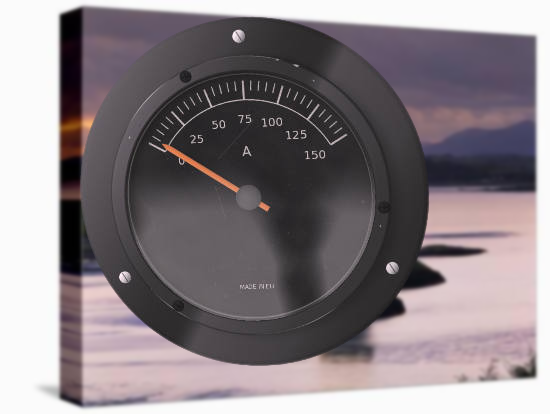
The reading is 5 A
